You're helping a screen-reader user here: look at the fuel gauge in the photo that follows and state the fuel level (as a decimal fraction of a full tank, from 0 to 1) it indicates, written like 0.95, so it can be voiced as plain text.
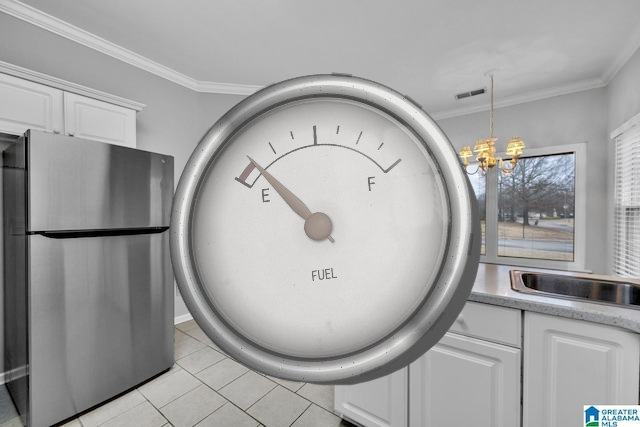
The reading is 0.125
